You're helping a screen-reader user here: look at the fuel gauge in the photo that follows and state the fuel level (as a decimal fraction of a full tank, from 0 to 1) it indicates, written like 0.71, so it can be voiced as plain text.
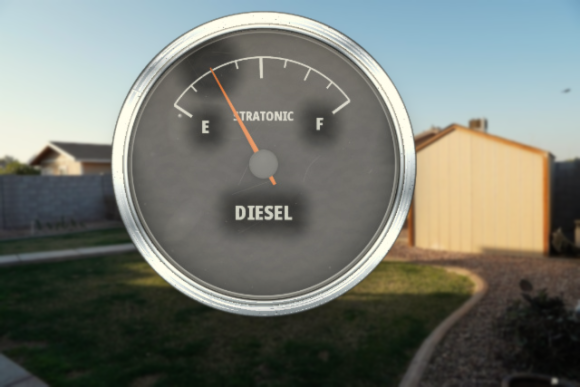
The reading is 0.25
